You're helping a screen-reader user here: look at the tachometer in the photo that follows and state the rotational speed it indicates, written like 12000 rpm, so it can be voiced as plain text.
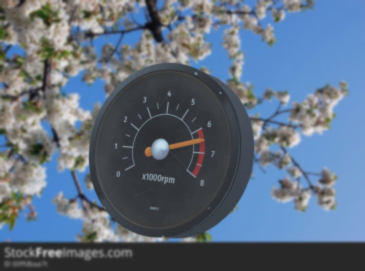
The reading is 6500 rpm
